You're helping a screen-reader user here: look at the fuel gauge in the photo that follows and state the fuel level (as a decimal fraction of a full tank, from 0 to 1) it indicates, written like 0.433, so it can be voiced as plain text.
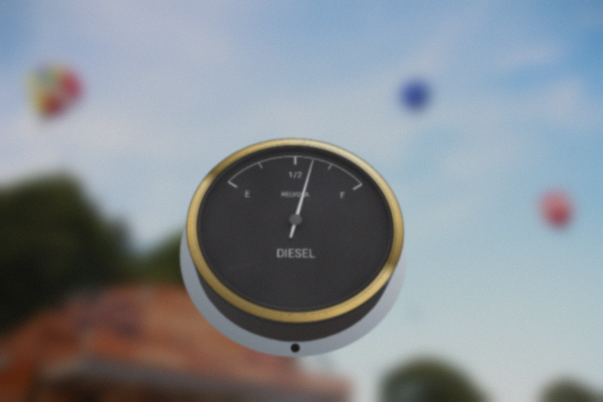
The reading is 0.625
